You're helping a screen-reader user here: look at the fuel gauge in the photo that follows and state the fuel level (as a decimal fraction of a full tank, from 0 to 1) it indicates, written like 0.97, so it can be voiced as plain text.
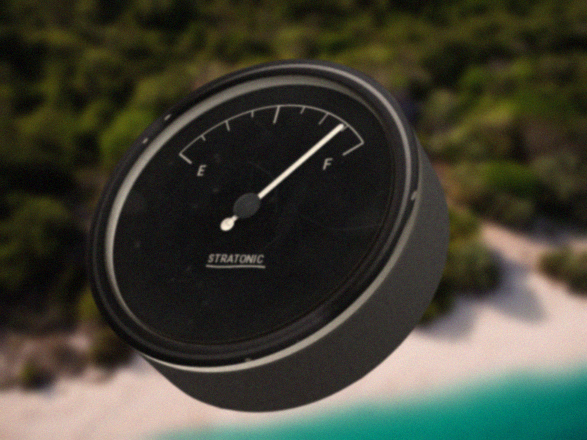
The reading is 0.875
